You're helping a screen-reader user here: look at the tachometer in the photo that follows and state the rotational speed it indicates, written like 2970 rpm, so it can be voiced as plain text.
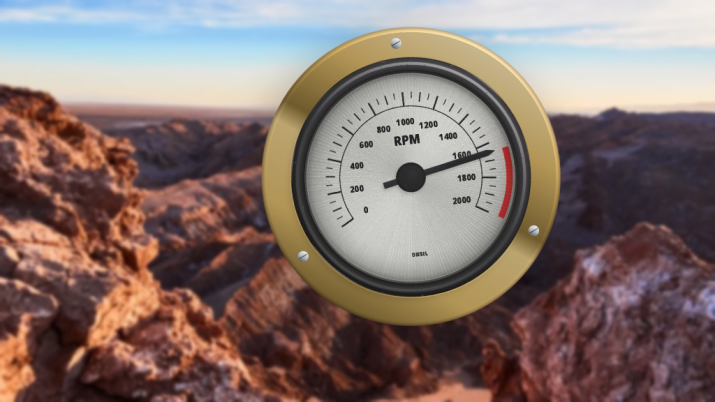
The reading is 1650 rpm
